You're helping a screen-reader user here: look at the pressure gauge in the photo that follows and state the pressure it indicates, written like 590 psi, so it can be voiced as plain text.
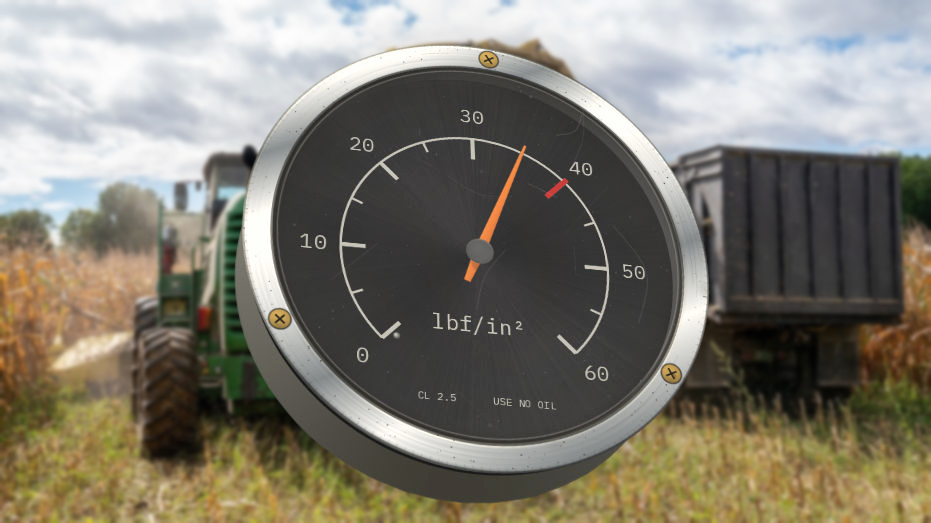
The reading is 35 psi
